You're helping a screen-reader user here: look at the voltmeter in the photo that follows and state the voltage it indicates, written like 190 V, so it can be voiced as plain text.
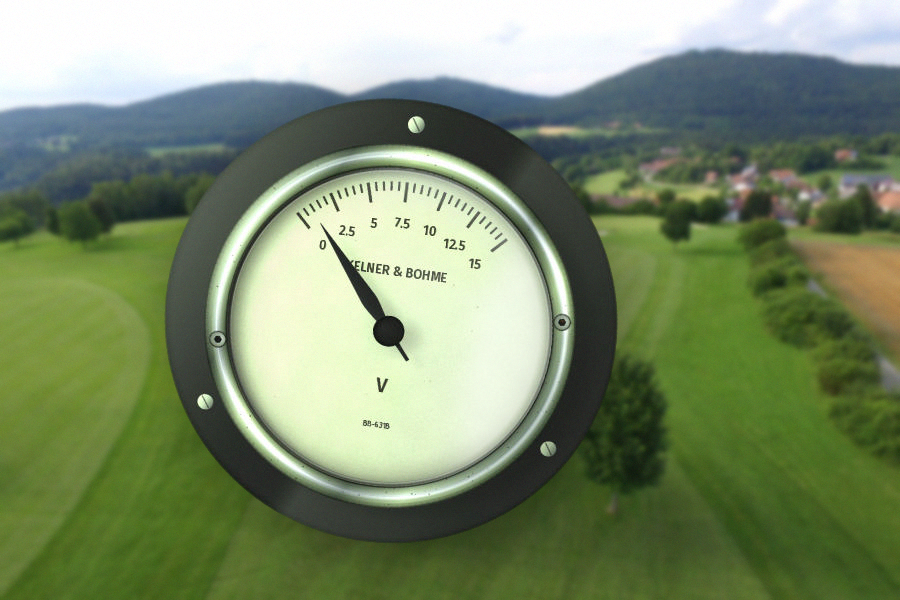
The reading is 1 V
